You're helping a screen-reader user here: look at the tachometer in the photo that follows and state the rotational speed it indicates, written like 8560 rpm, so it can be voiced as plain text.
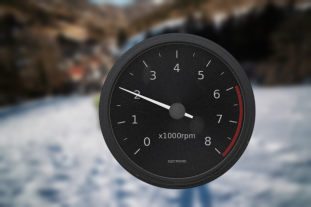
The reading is 2000 rpm
